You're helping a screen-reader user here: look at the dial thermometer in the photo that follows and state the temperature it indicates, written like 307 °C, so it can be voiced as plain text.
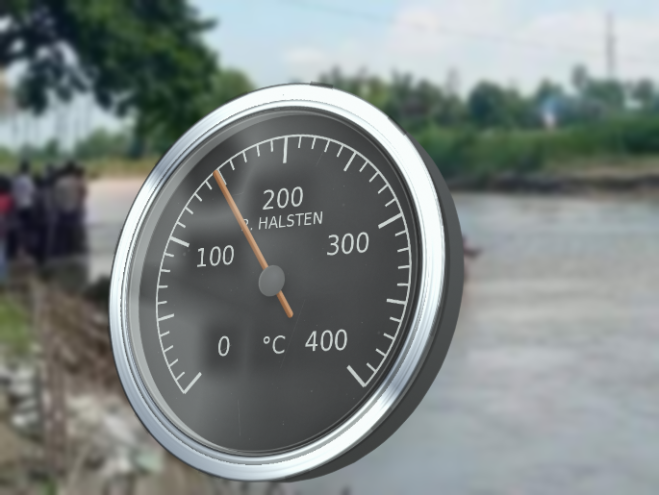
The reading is 150 °C
